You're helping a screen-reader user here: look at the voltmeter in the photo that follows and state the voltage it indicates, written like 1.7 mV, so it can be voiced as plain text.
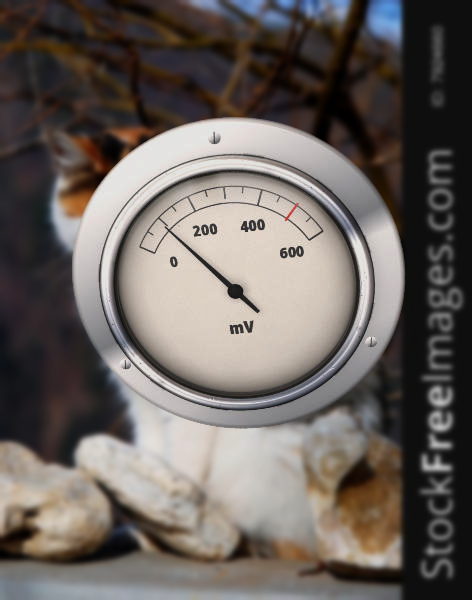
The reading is 100 mV
